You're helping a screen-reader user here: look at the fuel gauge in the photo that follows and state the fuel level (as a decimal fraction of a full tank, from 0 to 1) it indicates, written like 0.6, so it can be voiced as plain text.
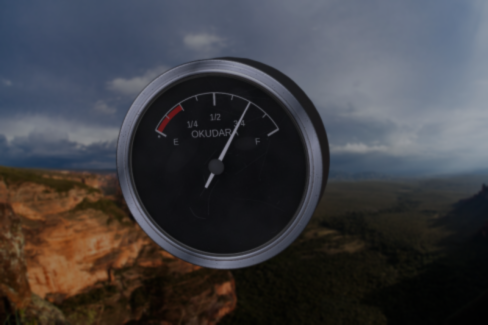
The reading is 0.75
